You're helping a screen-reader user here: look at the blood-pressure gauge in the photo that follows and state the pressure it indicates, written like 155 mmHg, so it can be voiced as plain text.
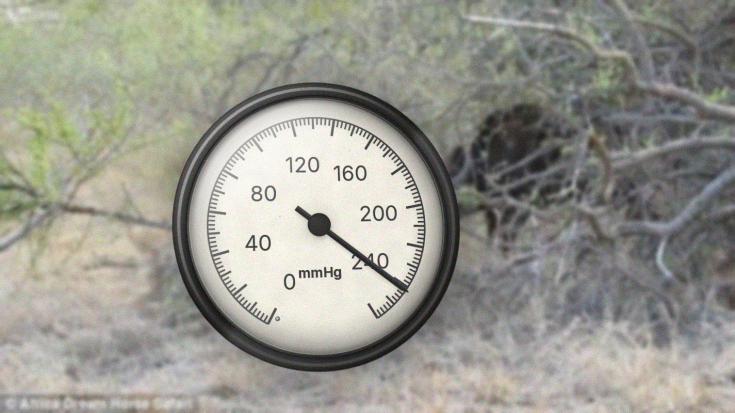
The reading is 242 mmHg
